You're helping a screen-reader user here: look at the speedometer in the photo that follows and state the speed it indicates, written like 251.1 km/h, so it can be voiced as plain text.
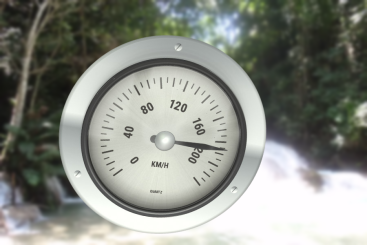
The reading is 185 km/h
